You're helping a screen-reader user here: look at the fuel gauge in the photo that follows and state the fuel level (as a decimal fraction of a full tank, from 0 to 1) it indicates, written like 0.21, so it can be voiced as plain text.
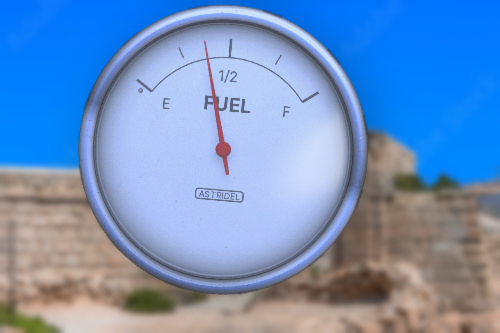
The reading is 0.375
